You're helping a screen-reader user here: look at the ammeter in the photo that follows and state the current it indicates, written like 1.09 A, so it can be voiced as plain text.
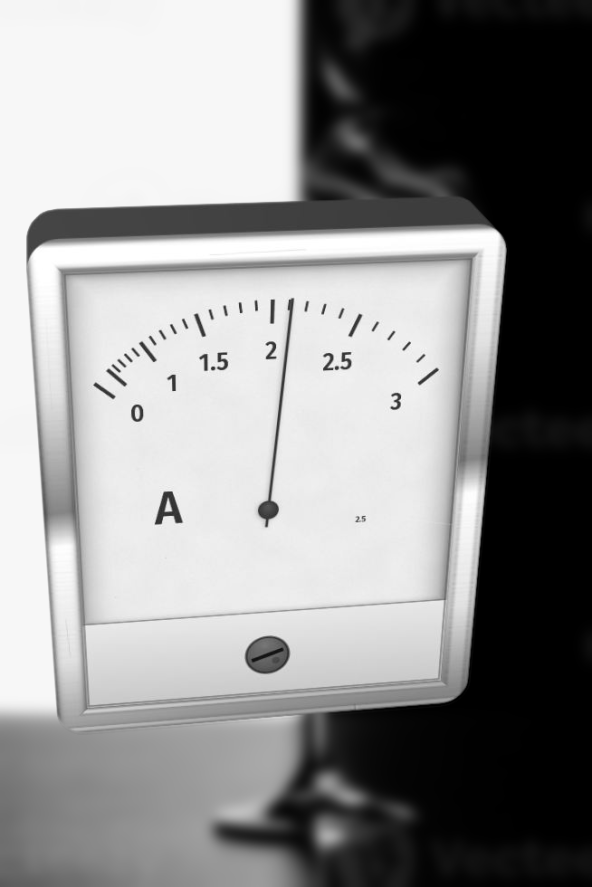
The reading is 2.1 A
